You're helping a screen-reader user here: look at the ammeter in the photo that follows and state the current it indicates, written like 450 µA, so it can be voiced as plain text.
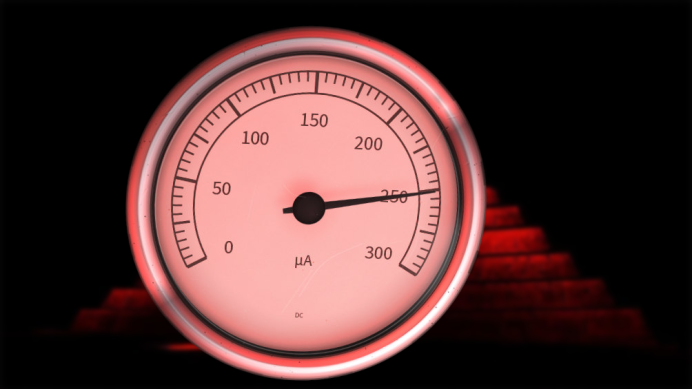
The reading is 250 µA
